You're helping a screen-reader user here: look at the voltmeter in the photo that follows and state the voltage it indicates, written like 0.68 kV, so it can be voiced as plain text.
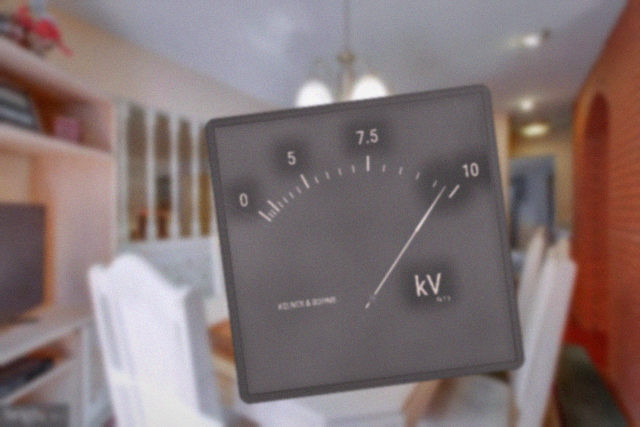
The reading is 9.75 kV
